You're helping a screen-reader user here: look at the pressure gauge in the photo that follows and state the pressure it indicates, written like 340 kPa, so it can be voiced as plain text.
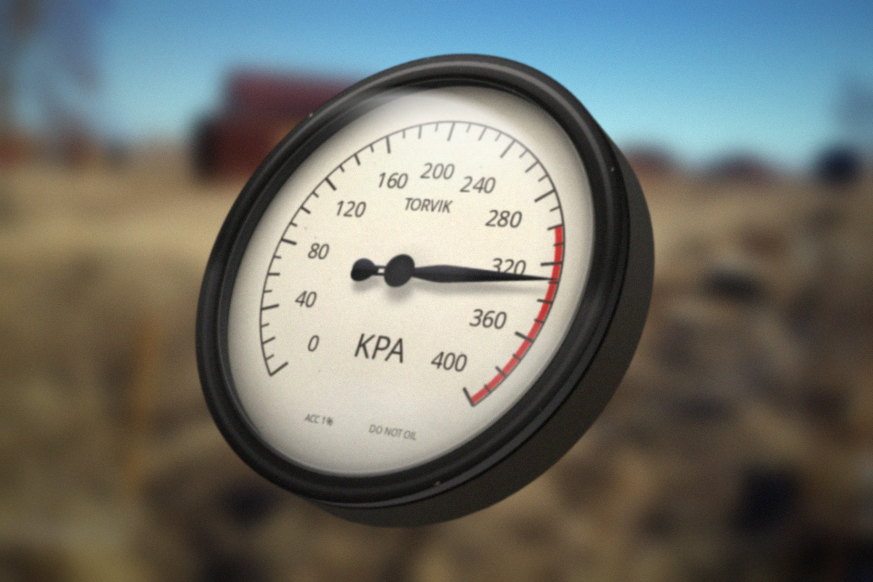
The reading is 330 kPa
